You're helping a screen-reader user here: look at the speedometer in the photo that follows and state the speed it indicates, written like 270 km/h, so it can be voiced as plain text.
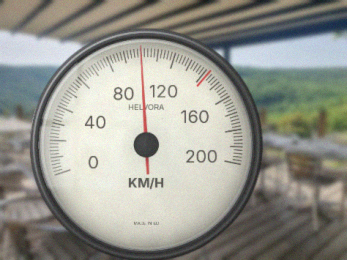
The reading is 100 km/h
